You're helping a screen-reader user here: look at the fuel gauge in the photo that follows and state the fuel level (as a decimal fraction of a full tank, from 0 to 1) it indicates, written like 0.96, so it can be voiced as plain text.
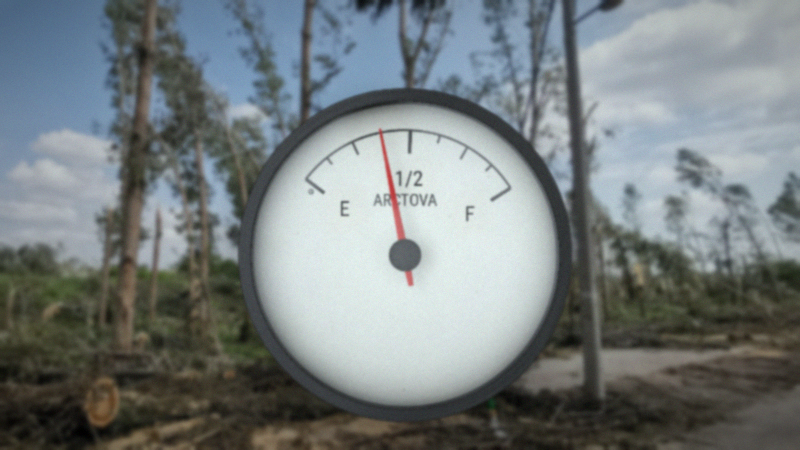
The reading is 0.375
